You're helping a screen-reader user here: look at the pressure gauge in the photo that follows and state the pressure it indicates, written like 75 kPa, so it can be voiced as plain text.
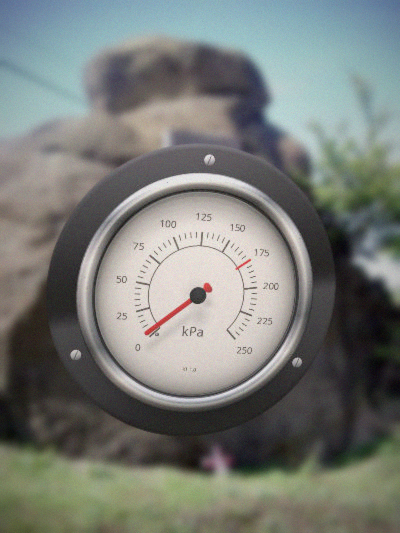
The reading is 5 kPa
